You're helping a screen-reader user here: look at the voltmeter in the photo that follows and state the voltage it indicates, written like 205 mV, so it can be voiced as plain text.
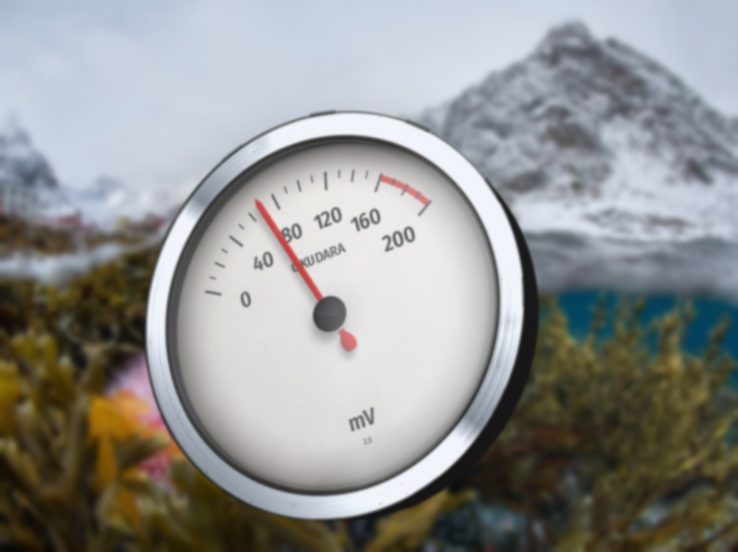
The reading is 70 mV
